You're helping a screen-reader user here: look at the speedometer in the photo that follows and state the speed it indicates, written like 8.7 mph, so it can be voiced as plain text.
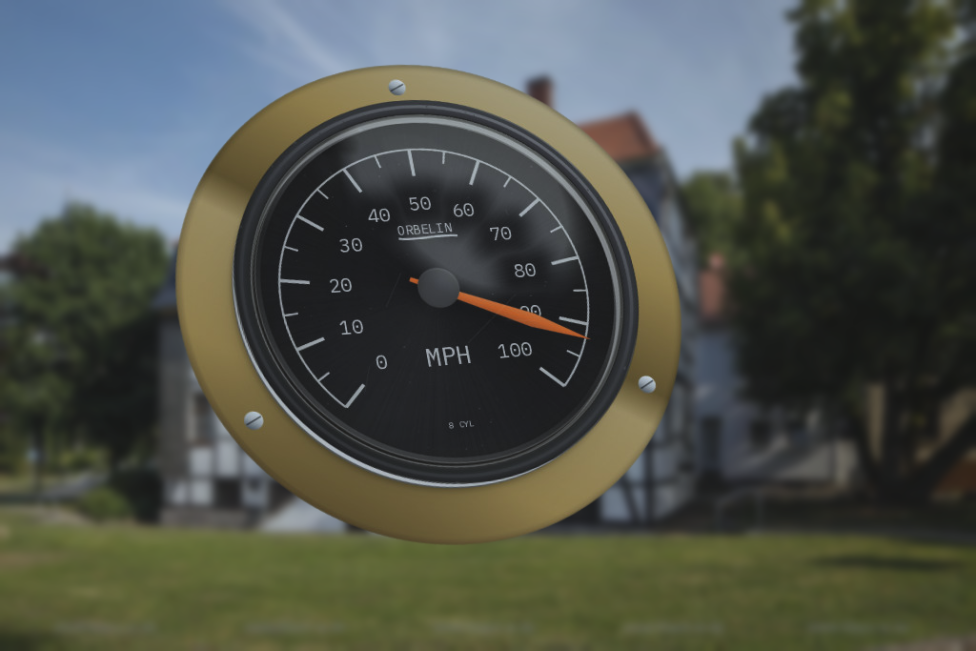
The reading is 92.5 mph
